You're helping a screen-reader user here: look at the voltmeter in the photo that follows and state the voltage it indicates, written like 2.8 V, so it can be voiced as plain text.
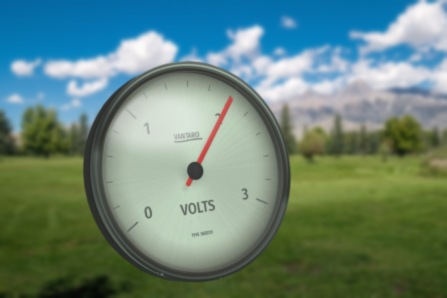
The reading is 2 V
